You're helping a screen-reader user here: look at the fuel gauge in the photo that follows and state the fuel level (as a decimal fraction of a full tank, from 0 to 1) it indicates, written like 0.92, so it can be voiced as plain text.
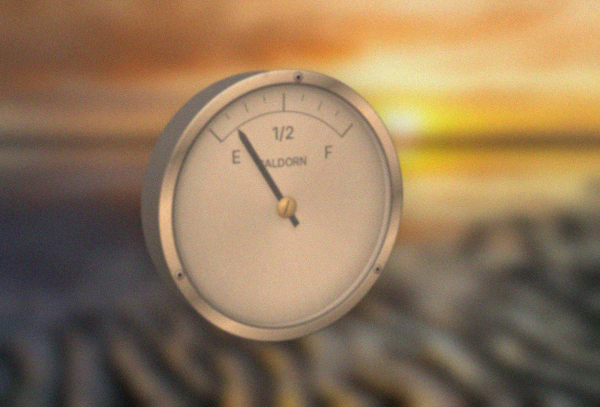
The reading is 0.125
